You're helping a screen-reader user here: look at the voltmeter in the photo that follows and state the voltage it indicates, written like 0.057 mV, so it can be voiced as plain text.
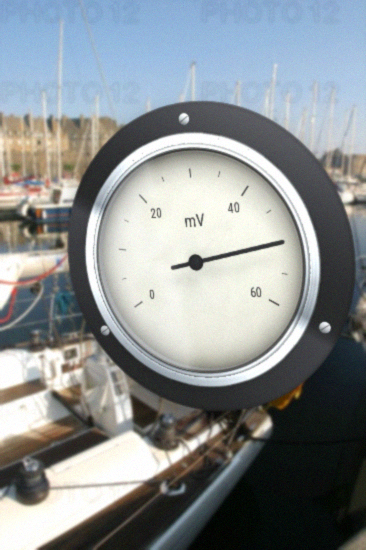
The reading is 50 mV
